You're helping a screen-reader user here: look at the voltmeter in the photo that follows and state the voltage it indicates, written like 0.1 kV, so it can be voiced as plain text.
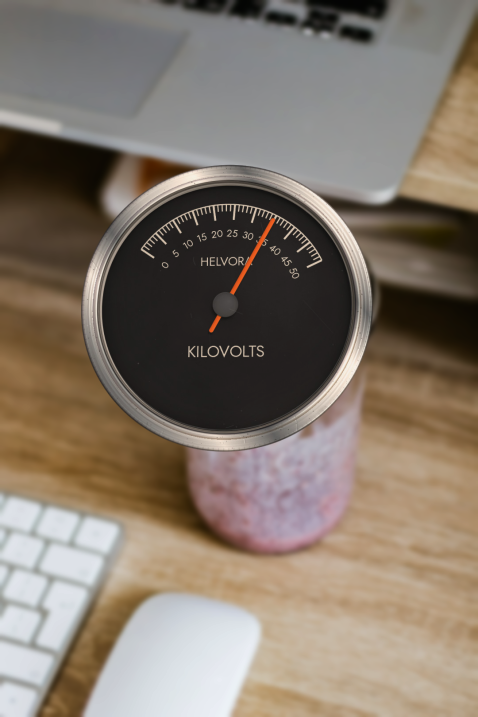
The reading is 35 kV
